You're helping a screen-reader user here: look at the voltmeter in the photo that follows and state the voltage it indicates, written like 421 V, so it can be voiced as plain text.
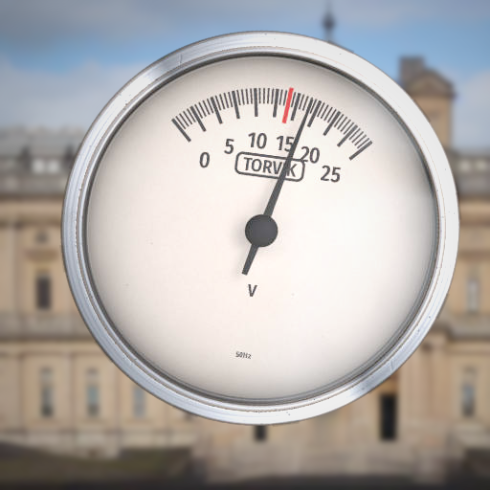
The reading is 16.5 V
